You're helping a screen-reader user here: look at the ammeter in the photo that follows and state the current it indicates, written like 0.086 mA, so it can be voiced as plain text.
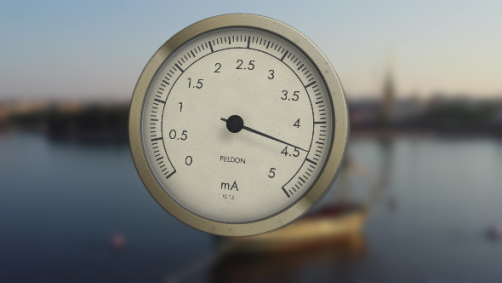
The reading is 4.4 mA
